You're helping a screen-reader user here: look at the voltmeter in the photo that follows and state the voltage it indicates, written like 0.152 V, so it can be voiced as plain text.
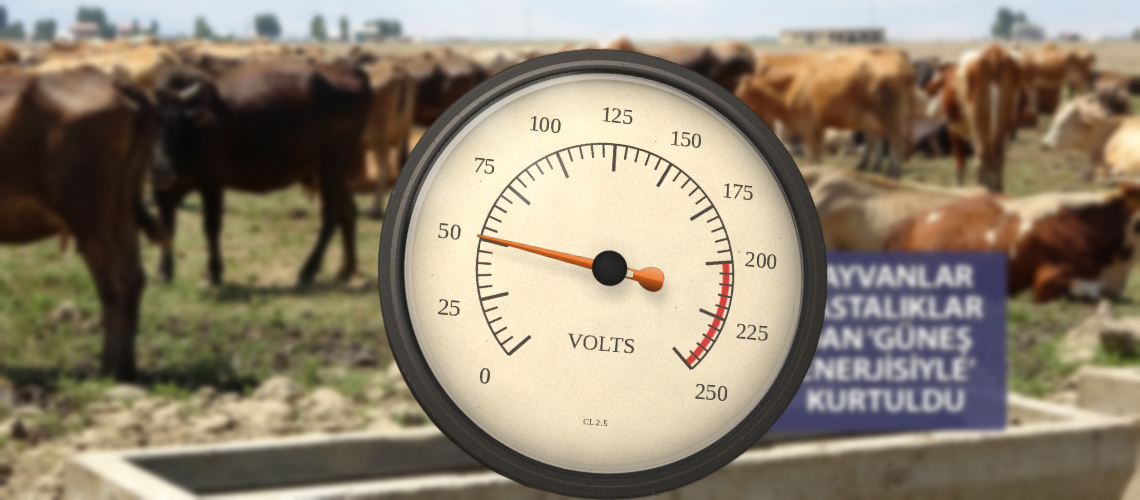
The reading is 50 V
